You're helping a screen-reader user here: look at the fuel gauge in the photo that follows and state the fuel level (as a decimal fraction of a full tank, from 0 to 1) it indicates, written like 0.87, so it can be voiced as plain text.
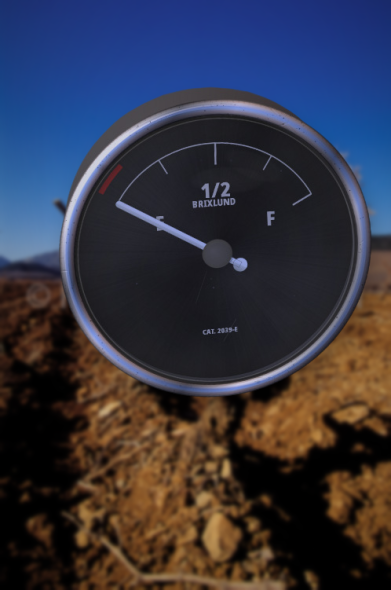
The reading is 0
